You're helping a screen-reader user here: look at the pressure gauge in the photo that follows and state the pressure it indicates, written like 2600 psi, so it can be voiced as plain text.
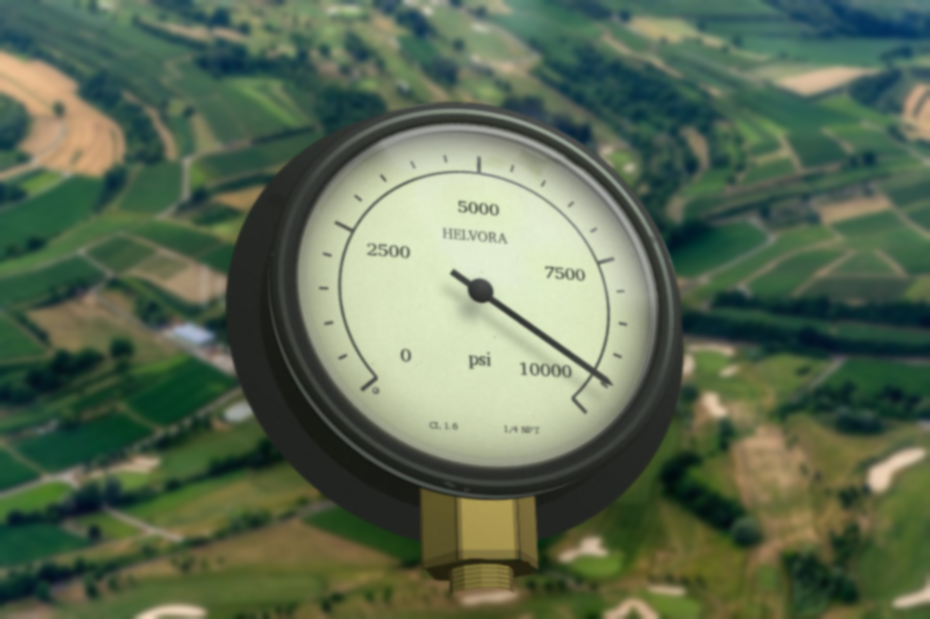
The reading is 9500 psi
